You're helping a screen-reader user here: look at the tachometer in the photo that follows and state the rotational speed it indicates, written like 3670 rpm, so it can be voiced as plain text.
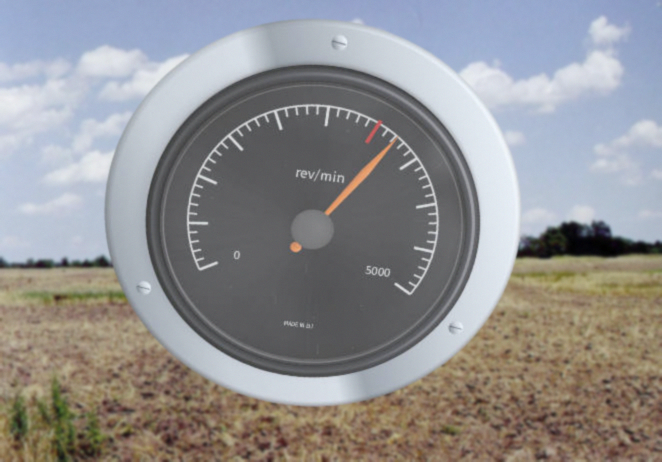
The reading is 3200 rpm
